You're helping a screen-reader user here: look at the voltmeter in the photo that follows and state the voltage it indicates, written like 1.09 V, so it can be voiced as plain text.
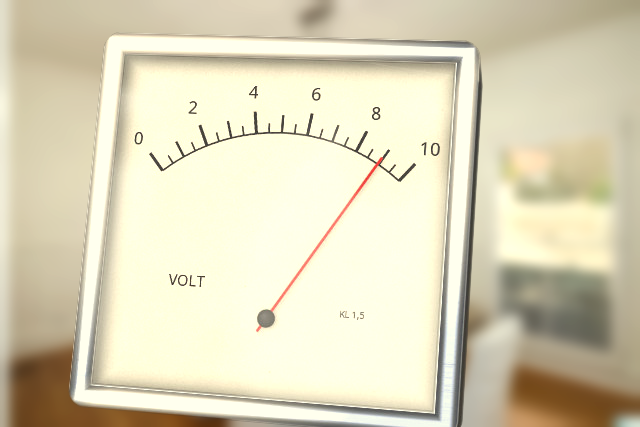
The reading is 9 V
